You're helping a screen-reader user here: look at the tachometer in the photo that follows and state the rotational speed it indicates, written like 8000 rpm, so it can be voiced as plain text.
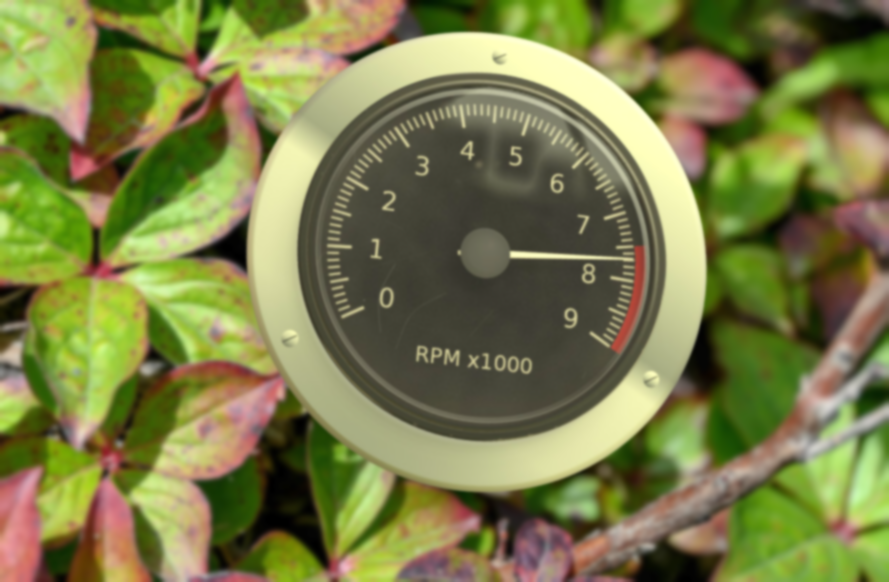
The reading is 7700 rpm
